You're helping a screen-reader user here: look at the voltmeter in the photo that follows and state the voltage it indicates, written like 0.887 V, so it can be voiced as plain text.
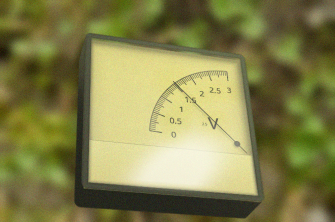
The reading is 1.5 V
